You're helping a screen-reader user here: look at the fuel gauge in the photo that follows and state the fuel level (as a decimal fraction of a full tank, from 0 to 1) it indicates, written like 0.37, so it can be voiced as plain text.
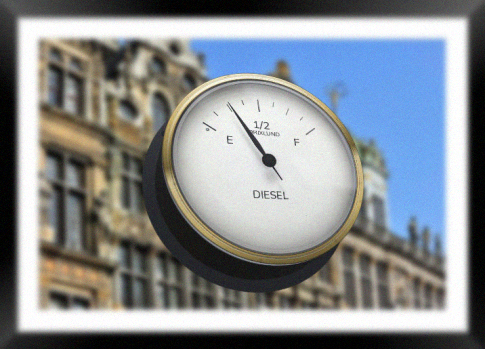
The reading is 0.25
